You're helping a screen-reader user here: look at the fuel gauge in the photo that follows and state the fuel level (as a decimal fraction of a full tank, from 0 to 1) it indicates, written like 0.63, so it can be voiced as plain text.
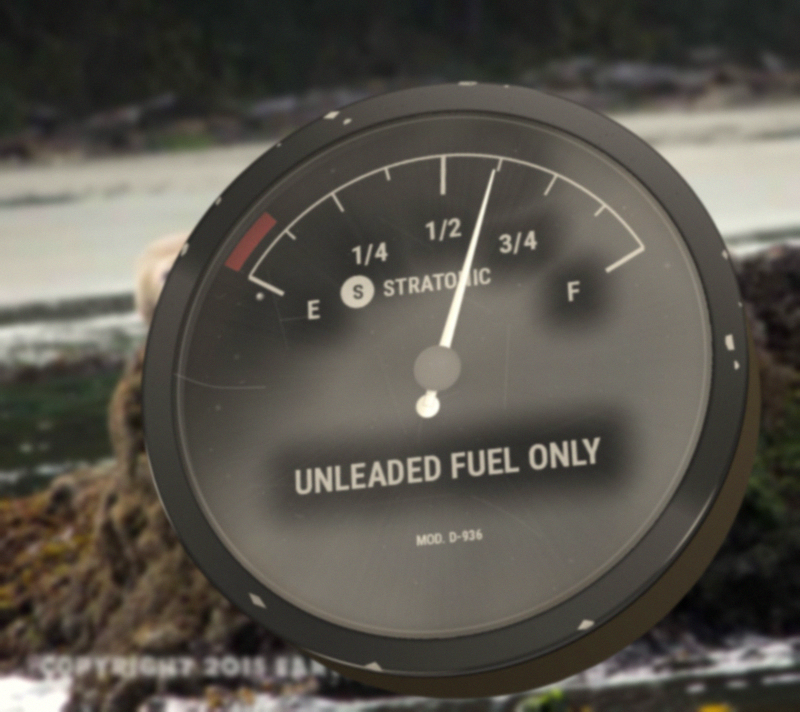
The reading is 0.625
